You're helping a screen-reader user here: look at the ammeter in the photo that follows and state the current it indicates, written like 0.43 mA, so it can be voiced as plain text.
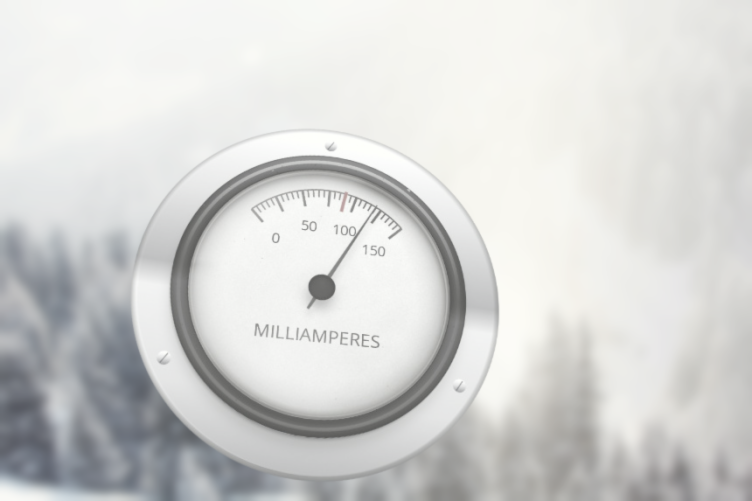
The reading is 120 mA
